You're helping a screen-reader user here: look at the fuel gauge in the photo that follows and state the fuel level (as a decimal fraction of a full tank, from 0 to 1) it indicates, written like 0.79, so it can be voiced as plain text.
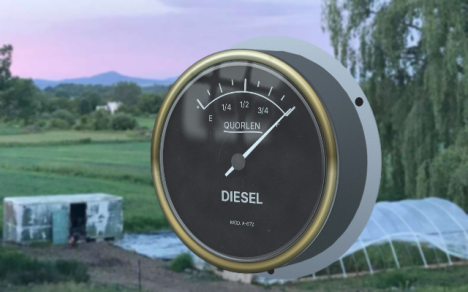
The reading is 1
